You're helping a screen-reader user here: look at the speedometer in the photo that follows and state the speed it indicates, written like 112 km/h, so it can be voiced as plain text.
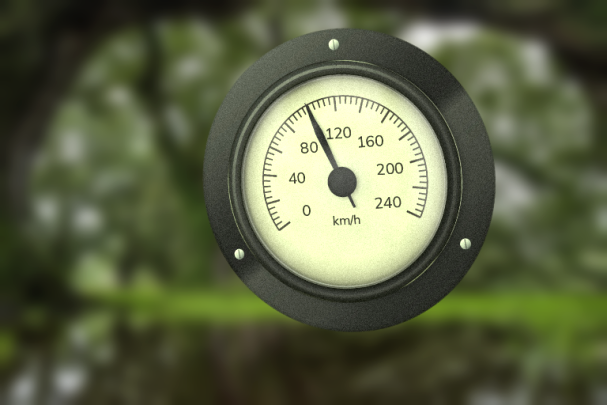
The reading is 100 km/h
